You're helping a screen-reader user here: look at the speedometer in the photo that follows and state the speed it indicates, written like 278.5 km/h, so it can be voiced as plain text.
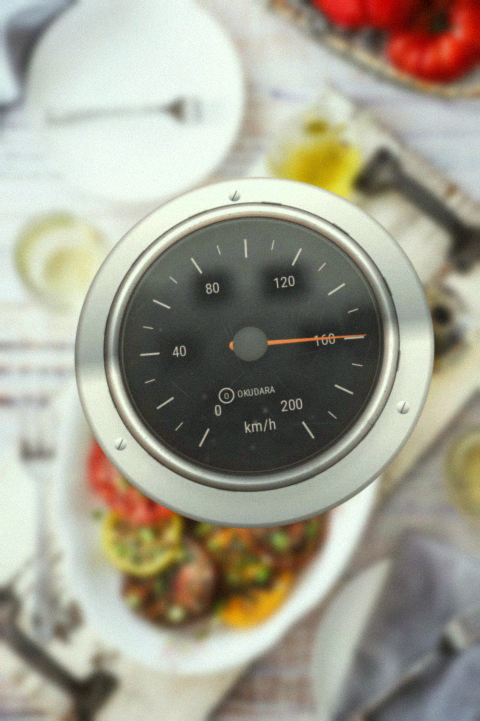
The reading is 160 km/h
